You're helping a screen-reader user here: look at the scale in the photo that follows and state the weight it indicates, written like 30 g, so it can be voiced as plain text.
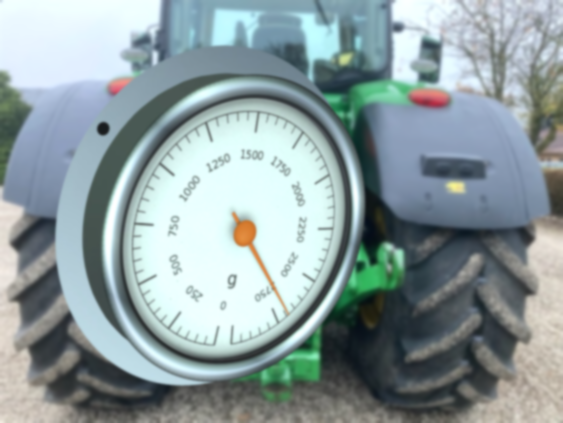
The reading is 2700 g
